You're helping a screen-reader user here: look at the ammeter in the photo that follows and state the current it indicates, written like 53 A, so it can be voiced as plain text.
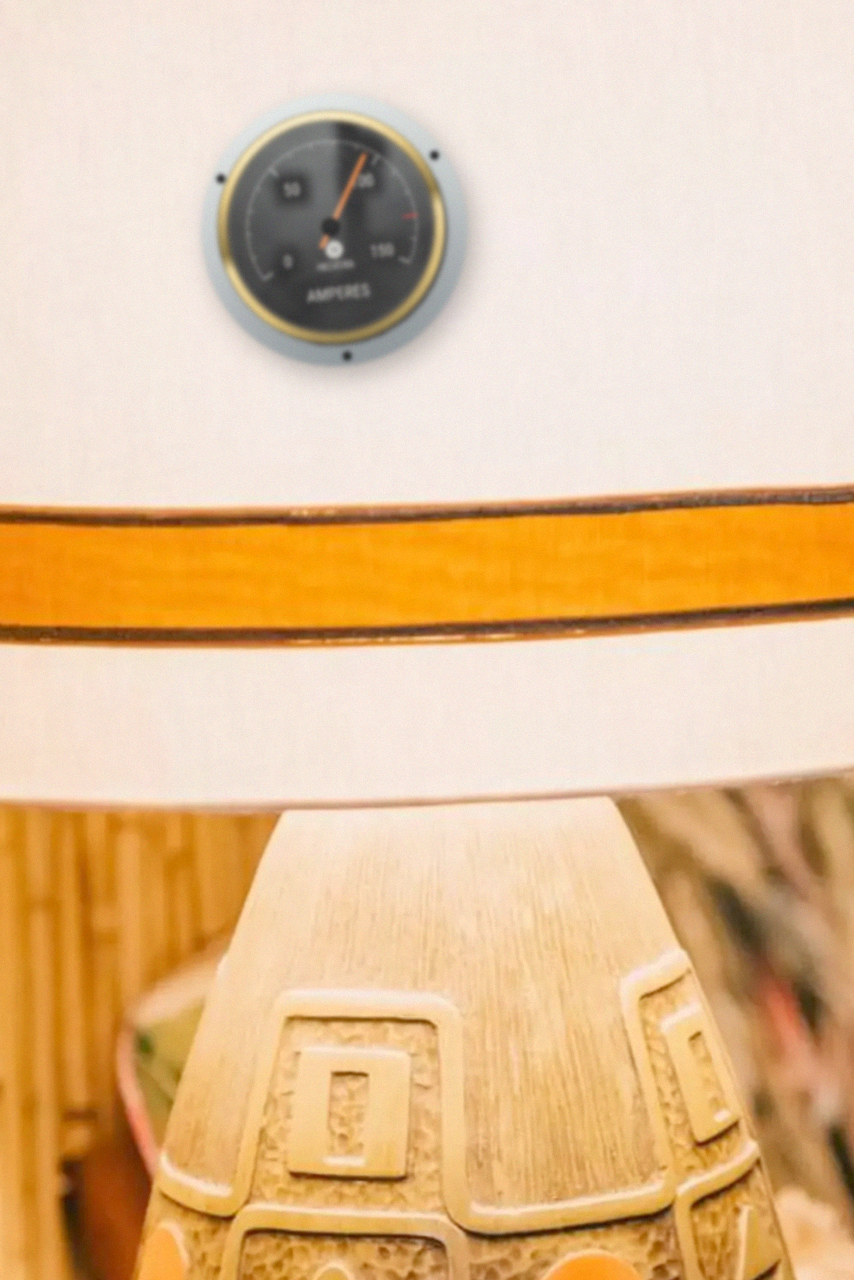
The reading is 95 A
